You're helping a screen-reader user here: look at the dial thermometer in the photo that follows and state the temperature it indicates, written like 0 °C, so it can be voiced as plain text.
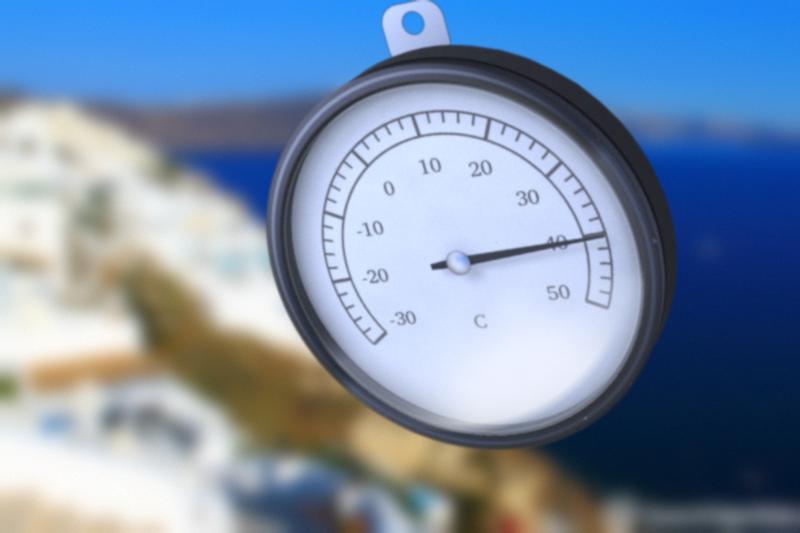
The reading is 40 °C
